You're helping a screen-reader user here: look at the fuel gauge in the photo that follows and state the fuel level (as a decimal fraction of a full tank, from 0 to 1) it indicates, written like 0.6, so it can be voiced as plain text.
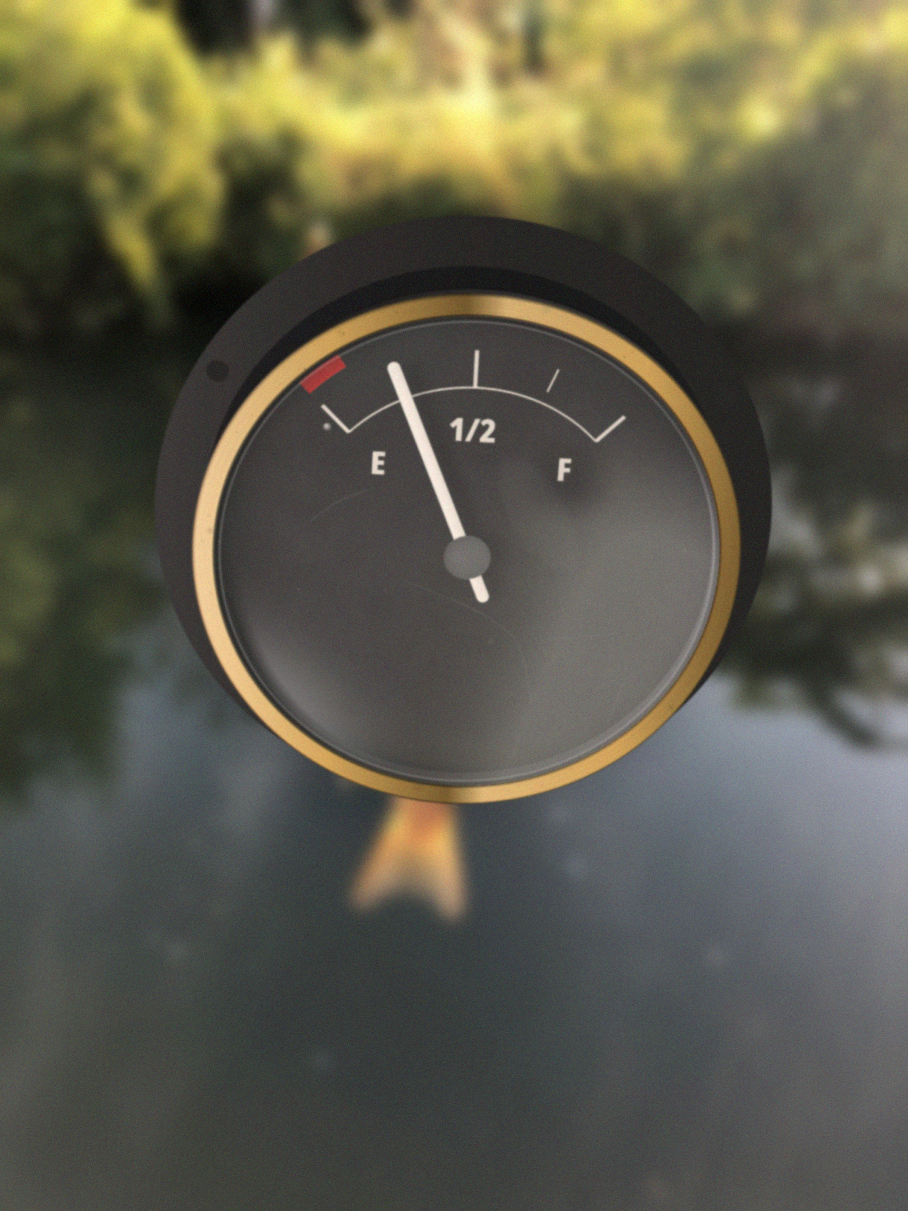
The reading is 0.25
